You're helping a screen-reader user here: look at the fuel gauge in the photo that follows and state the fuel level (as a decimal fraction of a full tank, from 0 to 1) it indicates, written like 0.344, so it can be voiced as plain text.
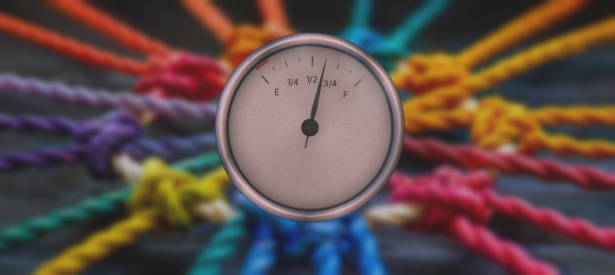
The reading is 0.625
